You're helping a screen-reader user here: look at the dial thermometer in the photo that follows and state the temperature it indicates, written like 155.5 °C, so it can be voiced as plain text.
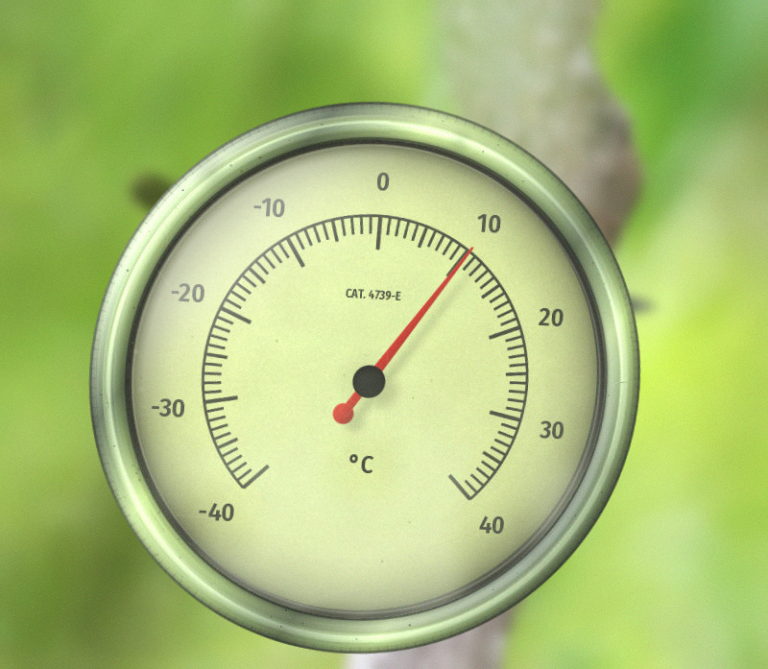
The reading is 10 °C
